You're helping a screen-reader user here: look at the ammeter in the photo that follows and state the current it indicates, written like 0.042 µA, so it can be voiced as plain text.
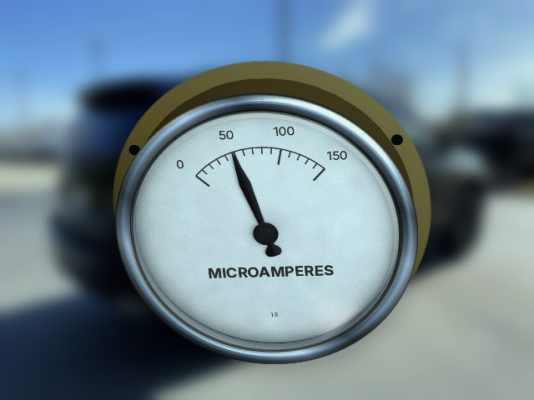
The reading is 50 µA
